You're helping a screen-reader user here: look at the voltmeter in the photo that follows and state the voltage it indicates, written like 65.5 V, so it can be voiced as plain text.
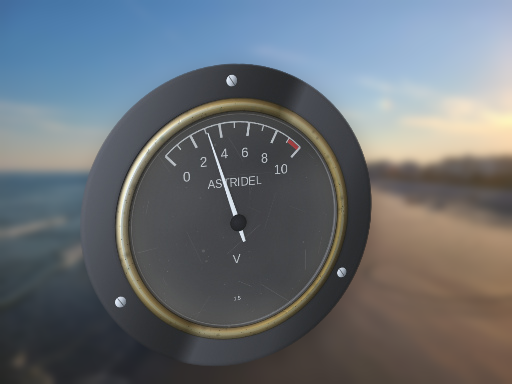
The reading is 3 V
